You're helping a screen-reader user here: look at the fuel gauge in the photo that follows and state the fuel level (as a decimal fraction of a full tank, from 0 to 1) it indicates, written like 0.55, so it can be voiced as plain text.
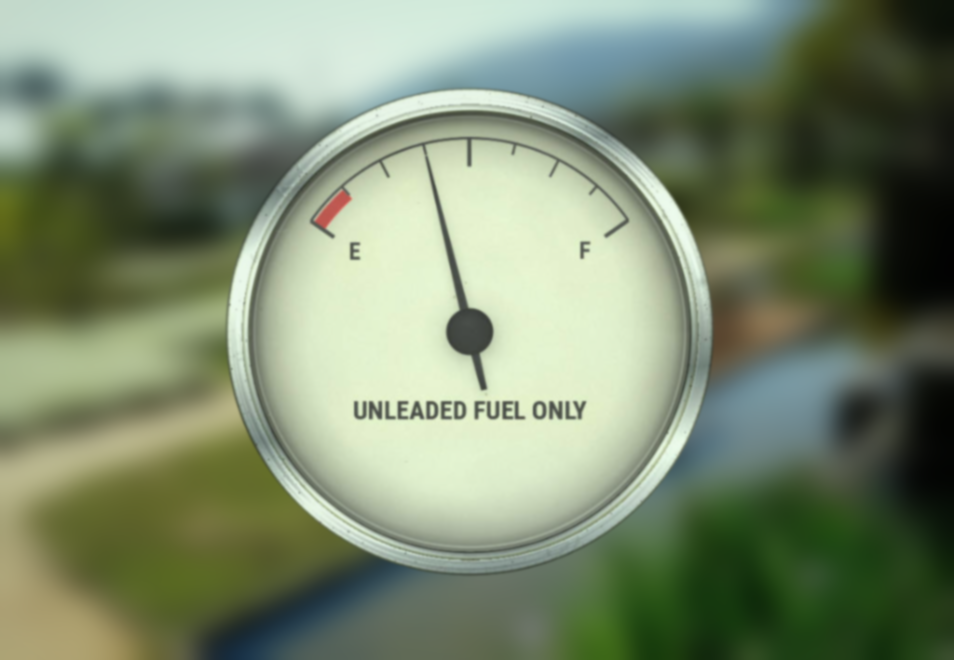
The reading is 0.375
